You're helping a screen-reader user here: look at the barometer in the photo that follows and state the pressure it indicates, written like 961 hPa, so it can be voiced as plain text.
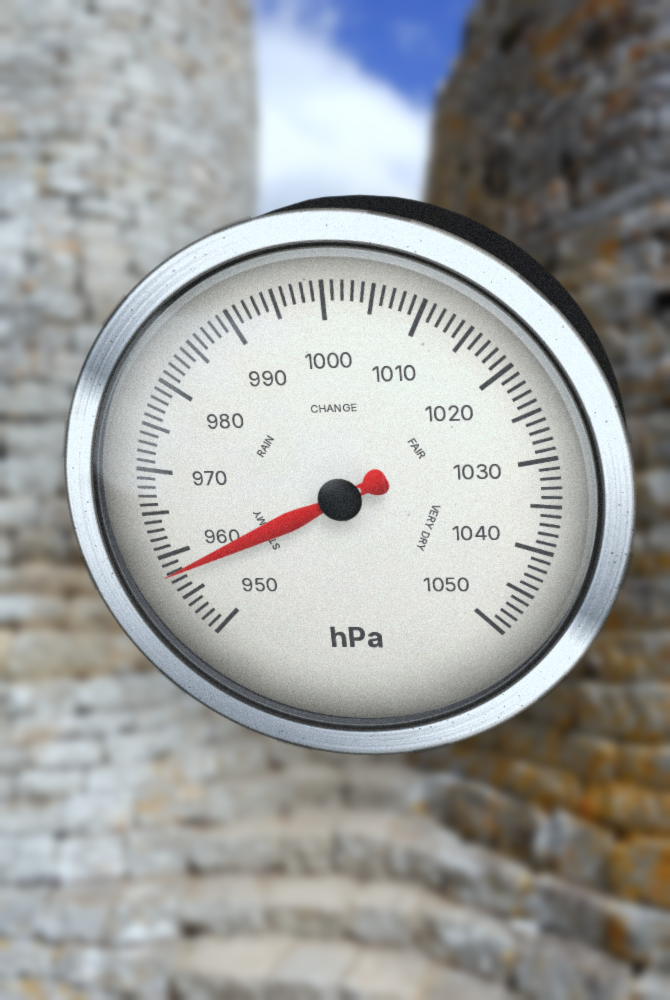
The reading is 958 hPa
